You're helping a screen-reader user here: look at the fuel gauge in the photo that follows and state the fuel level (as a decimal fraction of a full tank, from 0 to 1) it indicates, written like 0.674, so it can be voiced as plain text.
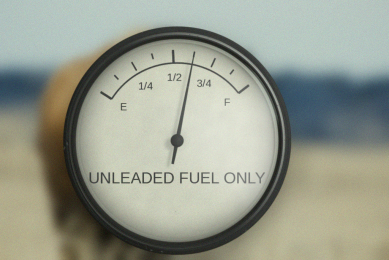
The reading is 0.625
